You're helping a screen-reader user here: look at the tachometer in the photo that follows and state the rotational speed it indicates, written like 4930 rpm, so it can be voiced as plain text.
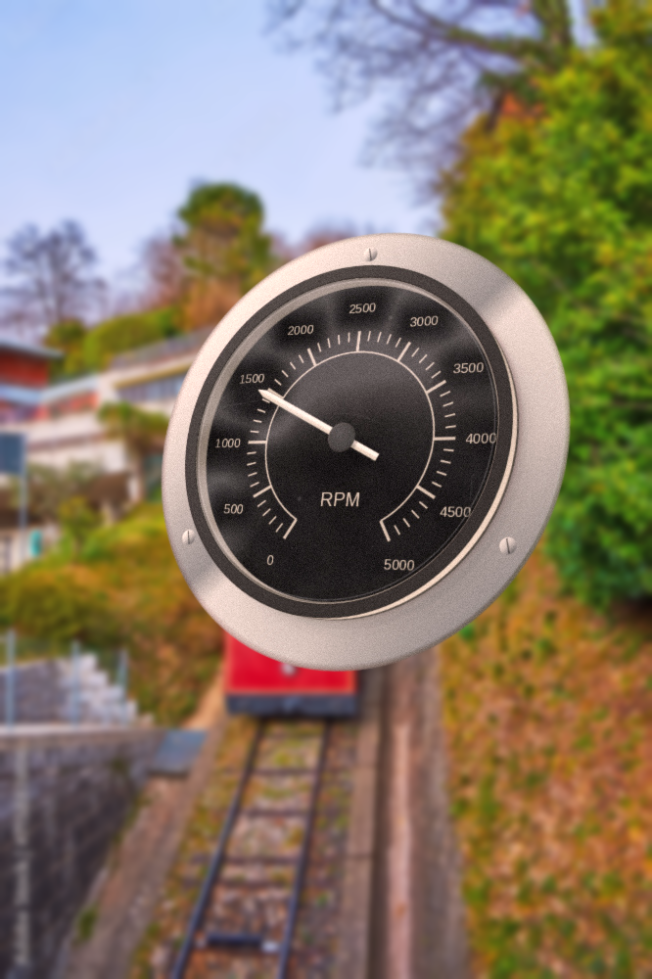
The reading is 1450 rpm
